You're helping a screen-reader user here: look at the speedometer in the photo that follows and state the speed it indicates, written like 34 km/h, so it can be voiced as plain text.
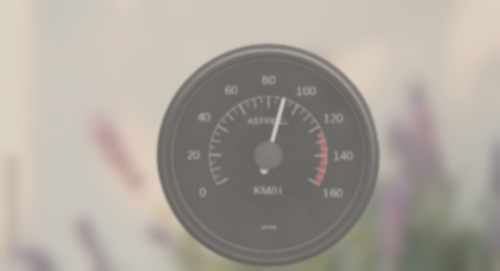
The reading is 90 km/h
